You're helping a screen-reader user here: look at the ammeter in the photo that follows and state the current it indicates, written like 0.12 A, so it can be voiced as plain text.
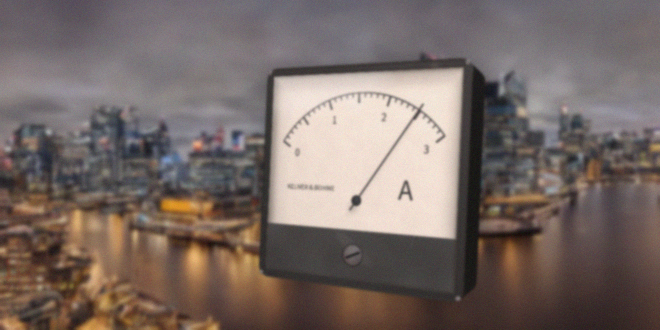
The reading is 2.5 A
